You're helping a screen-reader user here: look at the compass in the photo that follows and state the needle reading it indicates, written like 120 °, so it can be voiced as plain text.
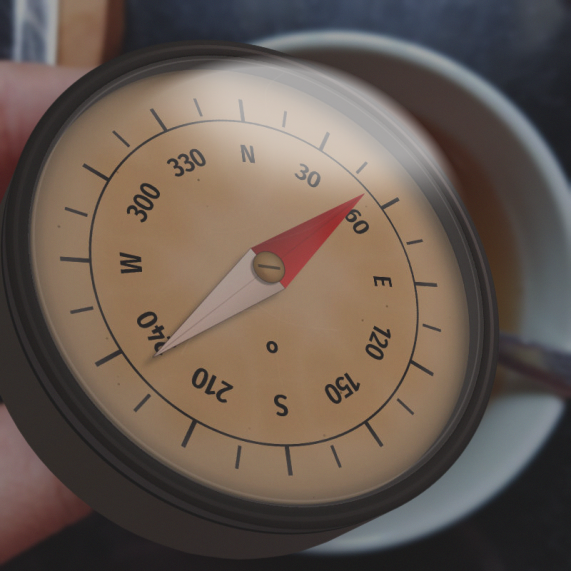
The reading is 52.5 °
